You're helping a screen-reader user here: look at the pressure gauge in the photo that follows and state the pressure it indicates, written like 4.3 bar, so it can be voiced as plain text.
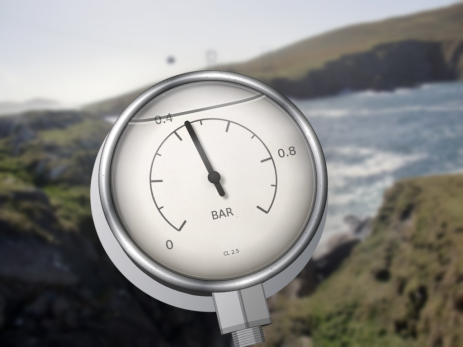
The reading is 0.45 bar
